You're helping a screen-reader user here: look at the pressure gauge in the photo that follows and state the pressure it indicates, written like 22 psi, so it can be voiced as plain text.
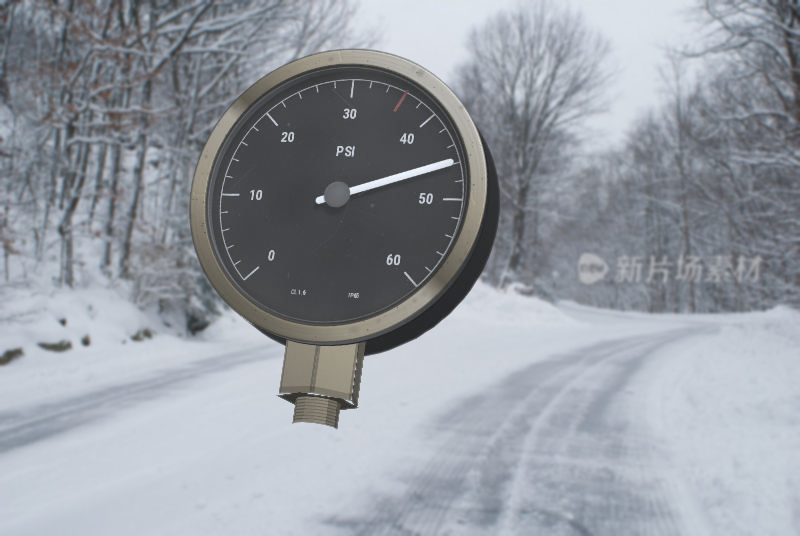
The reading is 46 psi
